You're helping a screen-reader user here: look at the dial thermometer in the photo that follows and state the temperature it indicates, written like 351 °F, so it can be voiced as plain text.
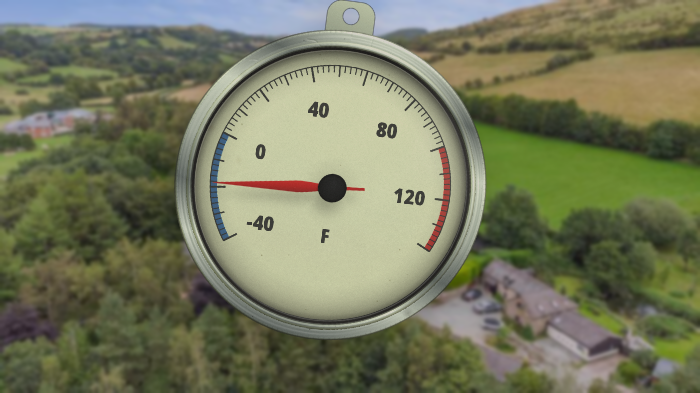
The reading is -18 °F
